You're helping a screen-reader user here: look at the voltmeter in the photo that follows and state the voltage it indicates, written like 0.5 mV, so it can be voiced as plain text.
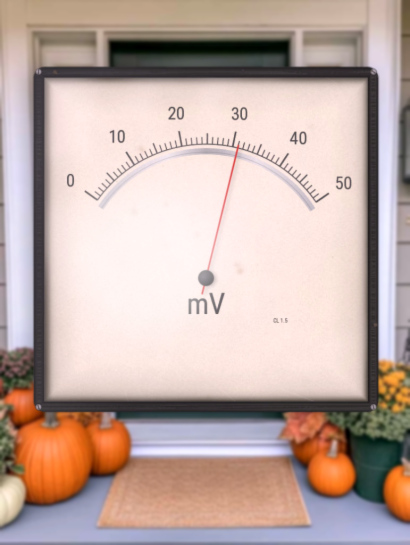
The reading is 31 mV
